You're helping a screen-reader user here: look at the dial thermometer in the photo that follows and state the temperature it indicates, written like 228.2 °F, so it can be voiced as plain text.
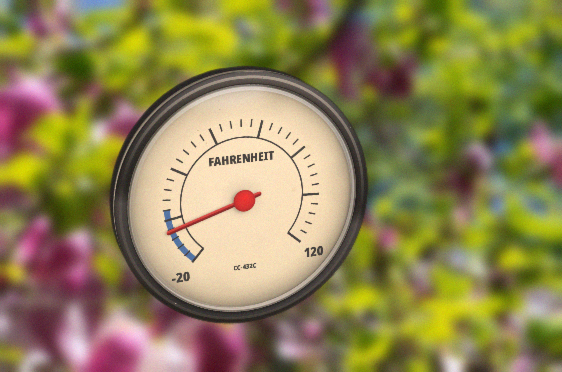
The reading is -4 °F
